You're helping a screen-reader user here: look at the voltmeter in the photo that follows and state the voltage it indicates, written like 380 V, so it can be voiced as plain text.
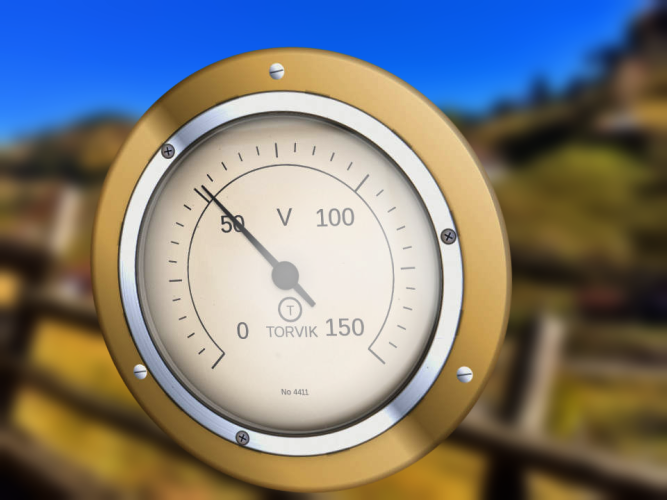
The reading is 52.5 V
